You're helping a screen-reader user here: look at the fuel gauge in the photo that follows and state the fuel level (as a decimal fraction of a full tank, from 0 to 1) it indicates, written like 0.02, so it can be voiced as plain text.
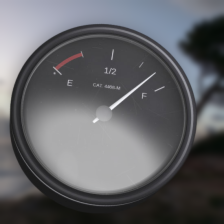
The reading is 0.875
